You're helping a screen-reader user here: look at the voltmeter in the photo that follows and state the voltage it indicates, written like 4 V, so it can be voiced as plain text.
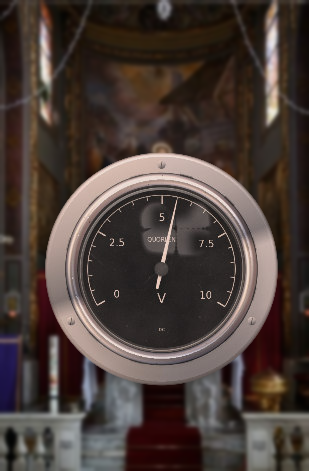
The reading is 5.5 V
